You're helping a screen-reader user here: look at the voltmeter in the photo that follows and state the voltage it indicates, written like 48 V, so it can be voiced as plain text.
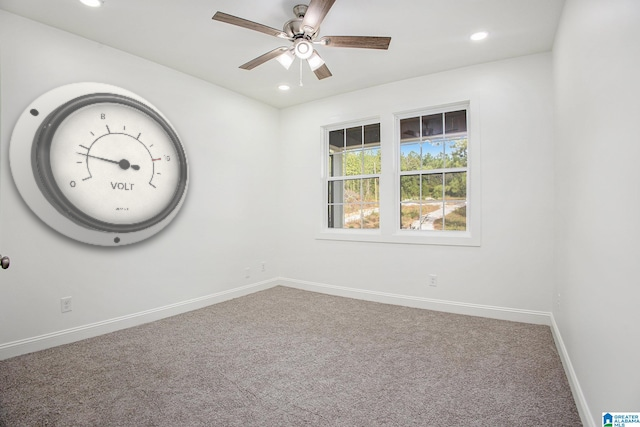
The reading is 3 V
